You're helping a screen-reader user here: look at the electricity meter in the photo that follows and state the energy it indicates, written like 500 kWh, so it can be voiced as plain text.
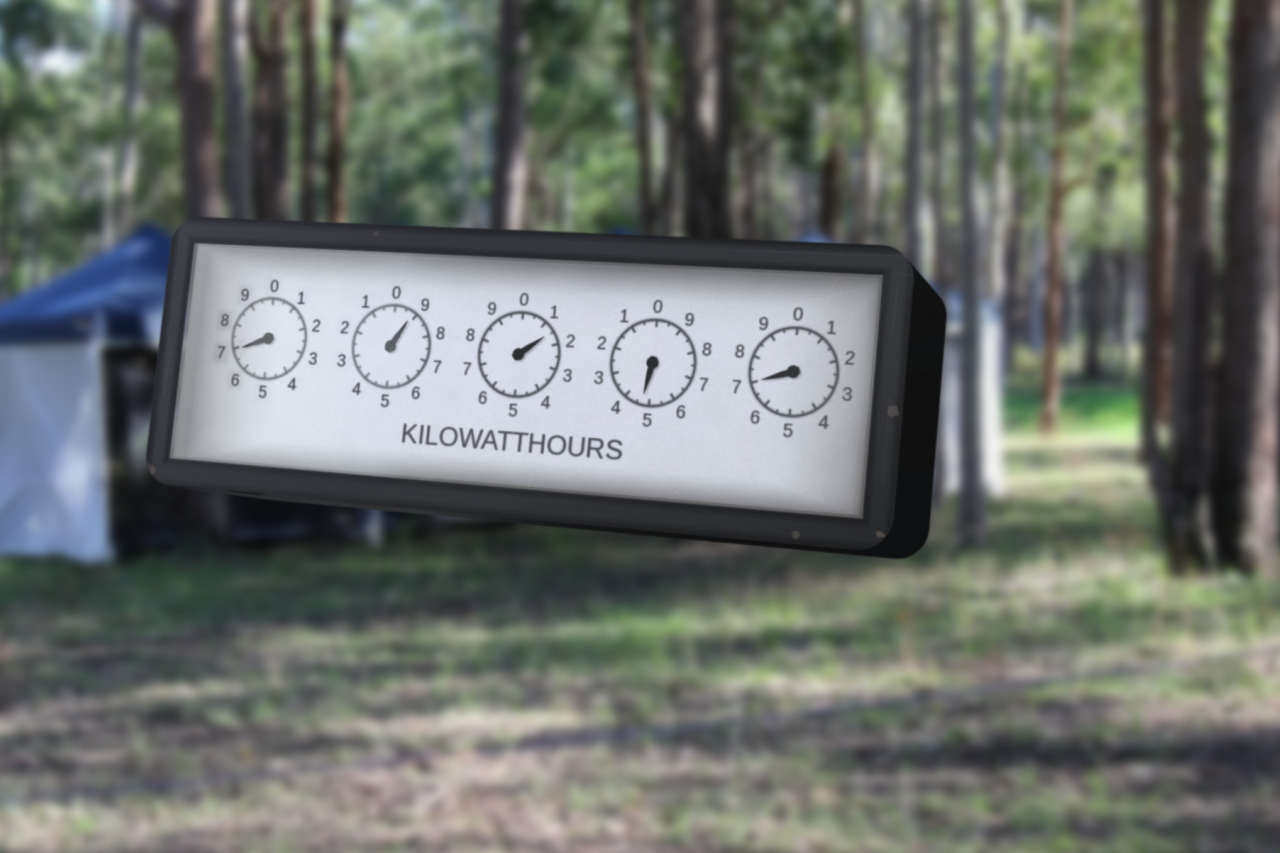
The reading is 69147 kWh
